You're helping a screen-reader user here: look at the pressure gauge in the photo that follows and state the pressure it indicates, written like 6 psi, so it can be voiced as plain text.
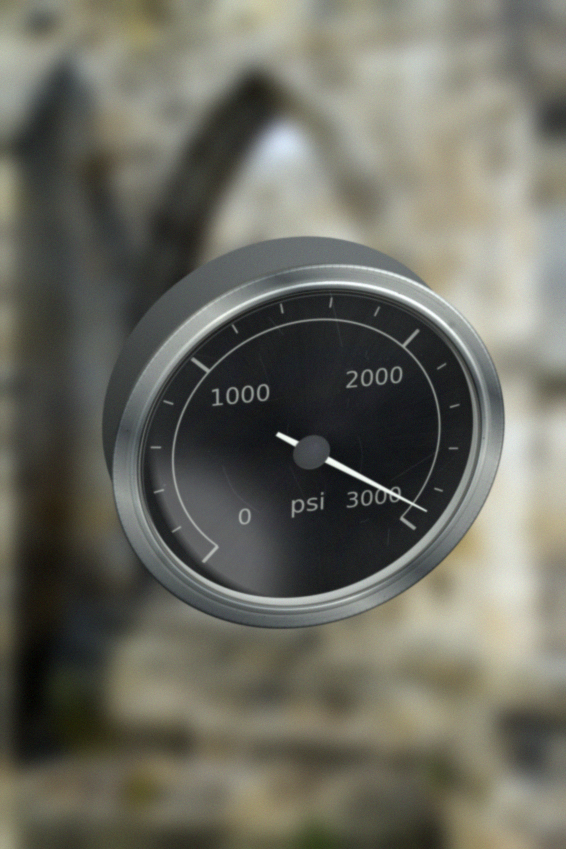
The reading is 2900 psi
